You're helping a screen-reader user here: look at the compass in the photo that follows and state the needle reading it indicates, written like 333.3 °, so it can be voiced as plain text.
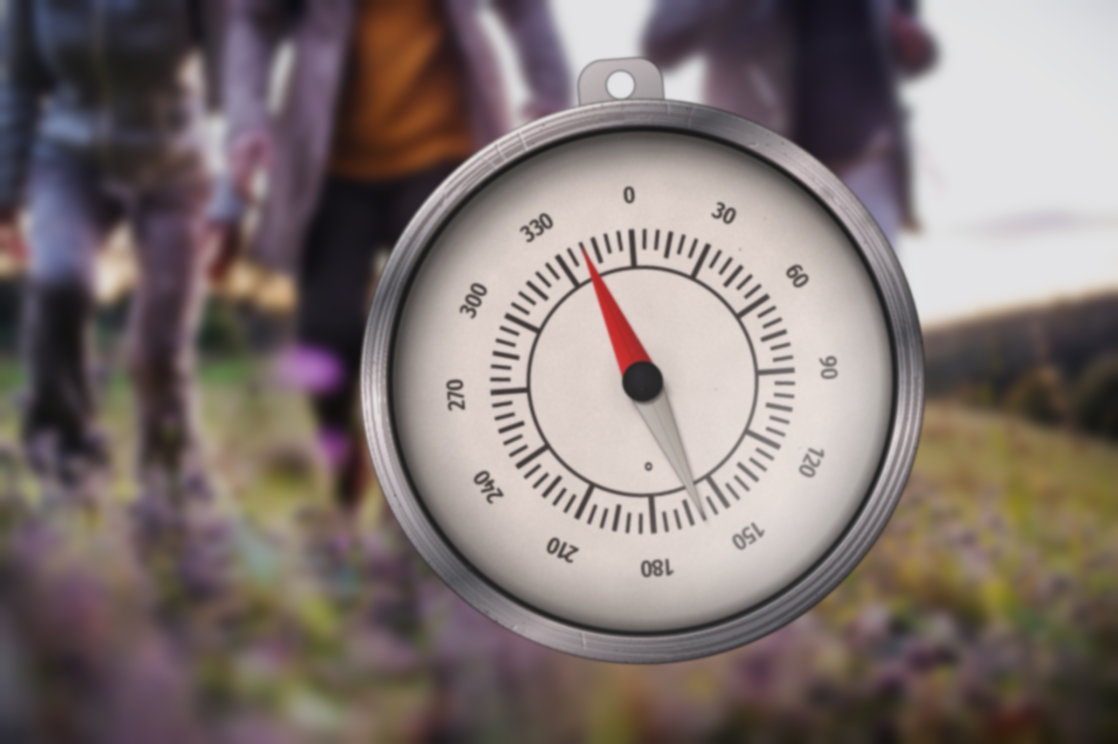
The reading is 340 °
